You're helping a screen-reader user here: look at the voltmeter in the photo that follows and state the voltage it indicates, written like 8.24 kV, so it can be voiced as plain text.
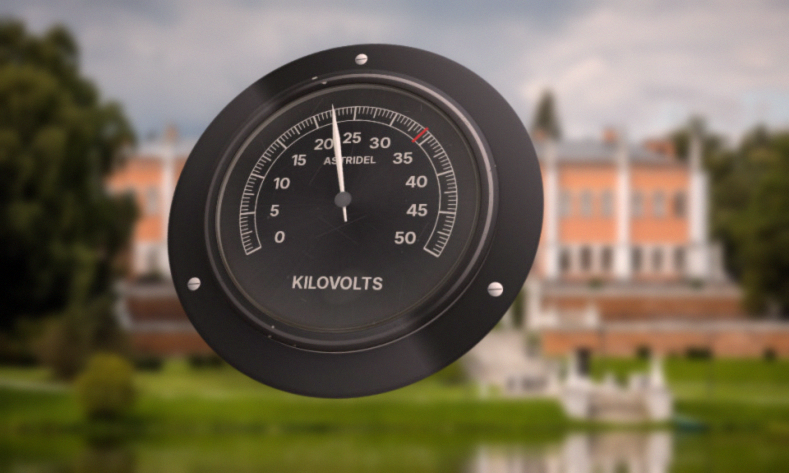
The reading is 22.5 kV
